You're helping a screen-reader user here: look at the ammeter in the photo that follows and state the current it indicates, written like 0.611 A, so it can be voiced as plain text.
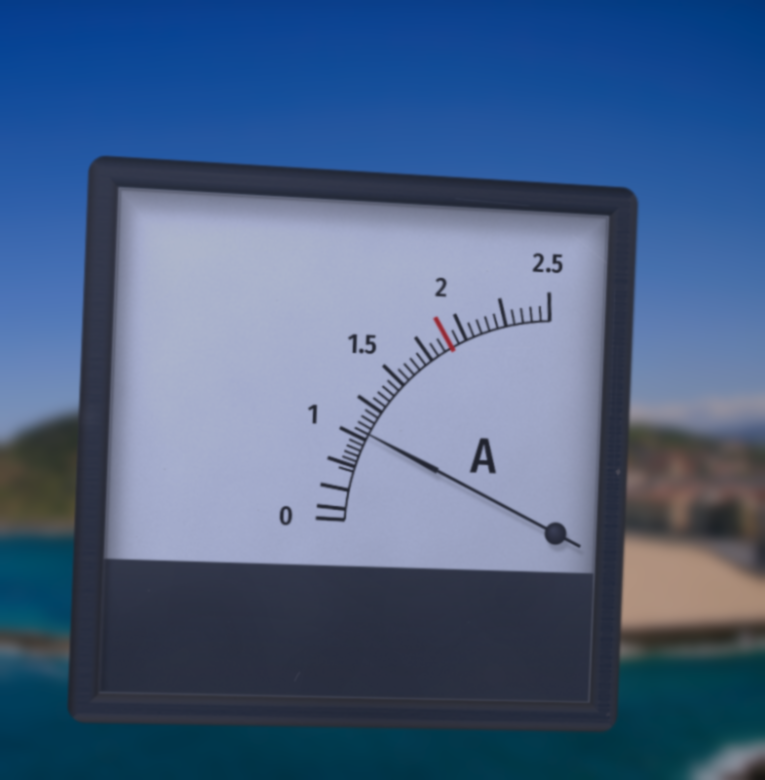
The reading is 1.05 A
